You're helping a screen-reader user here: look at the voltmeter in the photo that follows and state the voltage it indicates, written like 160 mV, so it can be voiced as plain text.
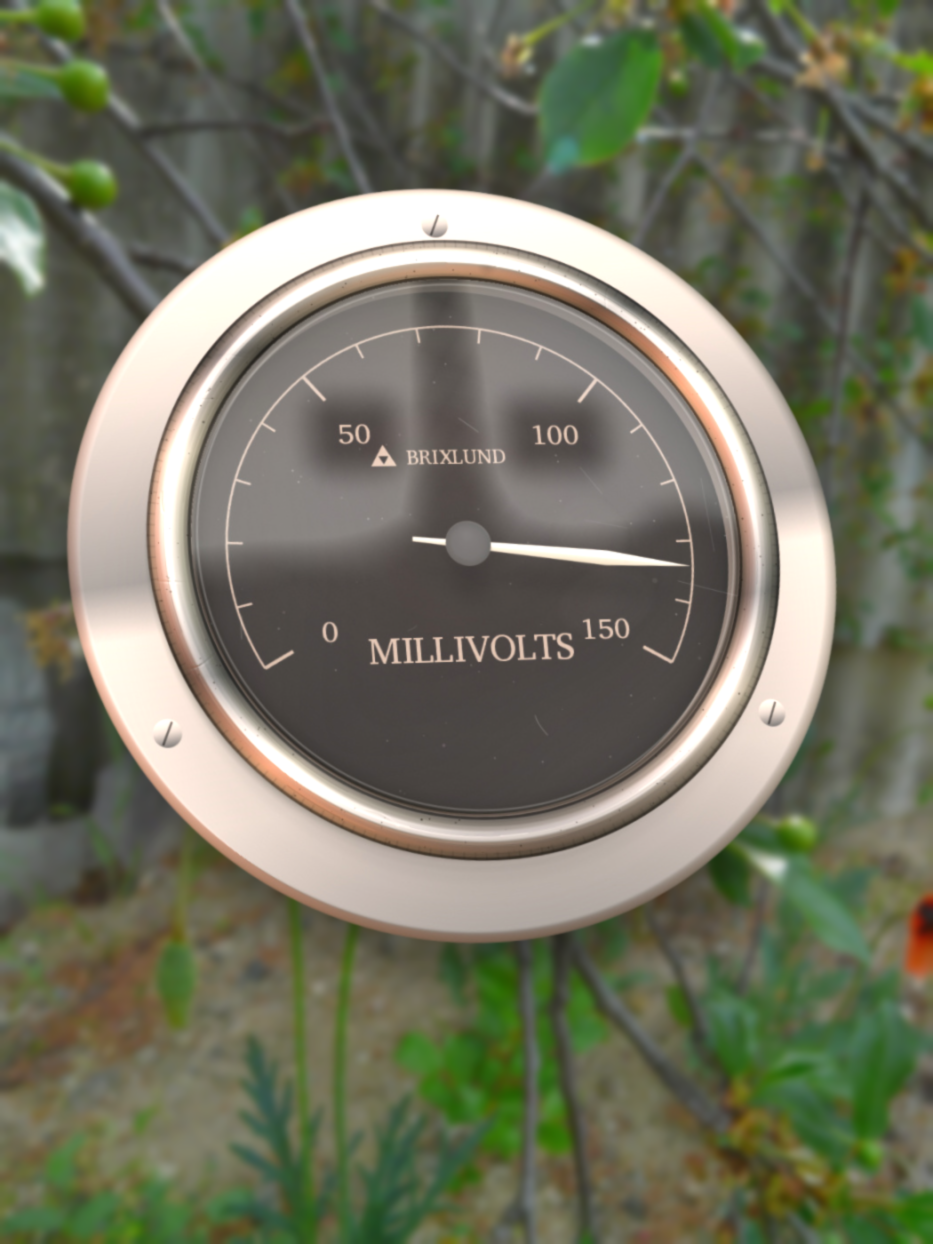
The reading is 135 mV
